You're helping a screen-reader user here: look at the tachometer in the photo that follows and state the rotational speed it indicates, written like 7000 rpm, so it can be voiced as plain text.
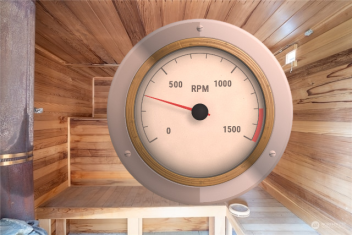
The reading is 300 rpm
